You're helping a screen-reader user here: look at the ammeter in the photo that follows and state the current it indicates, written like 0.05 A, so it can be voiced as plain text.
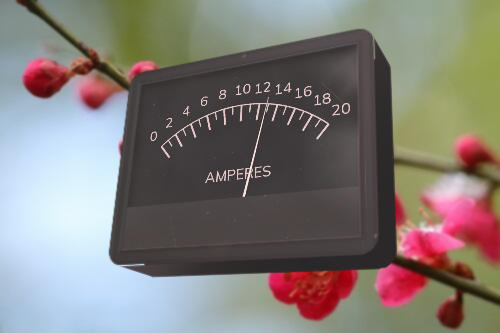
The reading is 13 A
